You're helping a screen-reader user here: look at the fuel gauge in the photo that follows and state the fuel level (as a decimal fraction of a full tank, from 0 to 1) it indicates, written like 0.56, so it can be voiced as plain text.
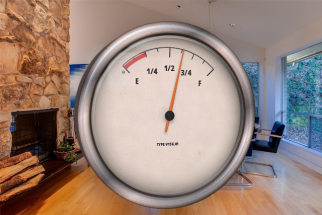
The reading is 0.625
